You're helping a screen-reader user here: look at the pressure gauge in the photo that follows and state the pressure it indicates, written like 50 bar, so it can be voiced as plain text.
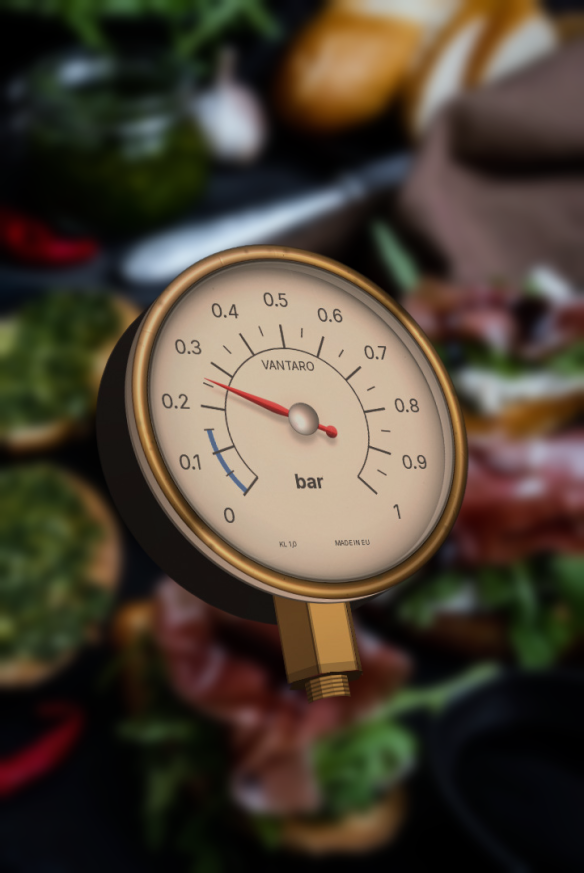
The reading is 0.25 bar
